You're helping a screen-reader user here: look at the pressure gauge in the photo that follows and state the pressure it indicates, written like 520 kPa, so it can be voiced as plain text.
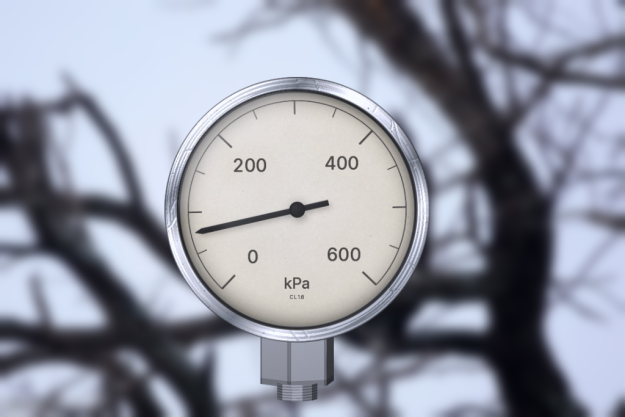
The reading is 75 kPa
